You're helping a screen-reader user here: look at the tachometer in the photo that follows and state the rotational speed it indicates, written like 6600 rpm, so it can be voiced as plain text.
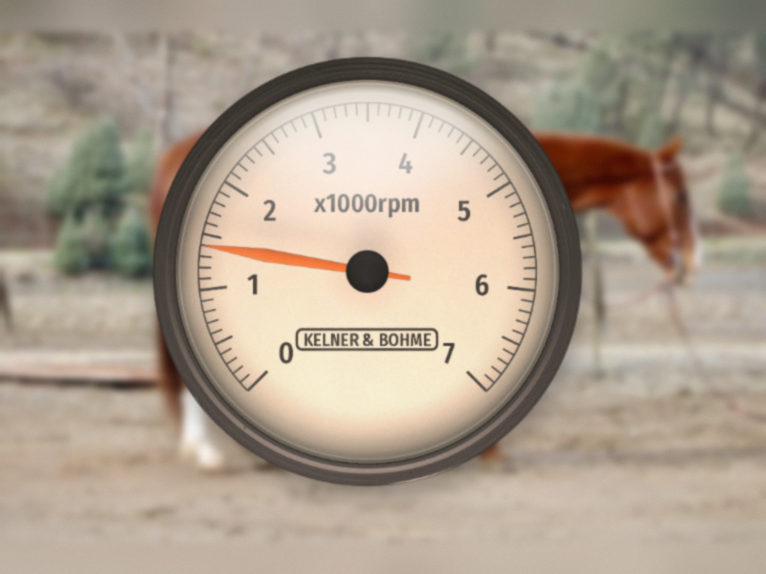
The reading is 1400 rpm
